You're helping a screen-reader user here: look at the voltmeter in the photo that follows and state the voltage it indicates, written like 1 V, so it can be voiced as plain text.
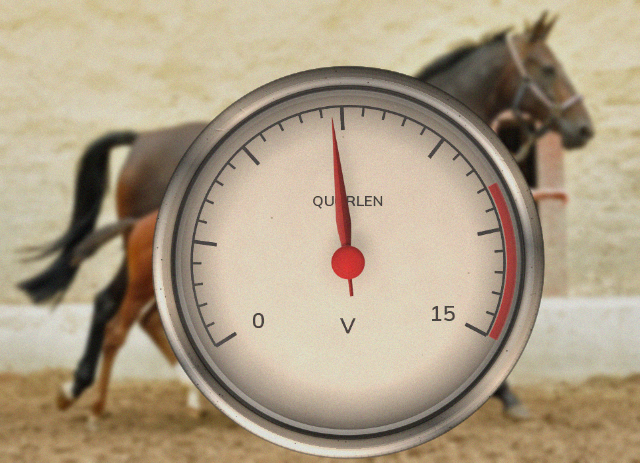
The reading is 7.25 V
